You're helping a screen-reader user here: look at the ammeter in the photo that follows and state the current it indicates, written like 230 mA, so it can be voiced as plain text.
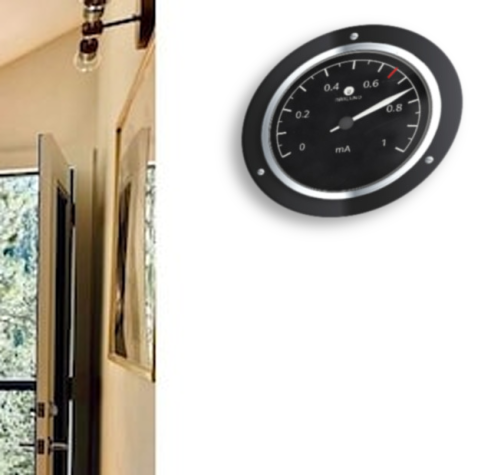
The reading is 0.75 mA
